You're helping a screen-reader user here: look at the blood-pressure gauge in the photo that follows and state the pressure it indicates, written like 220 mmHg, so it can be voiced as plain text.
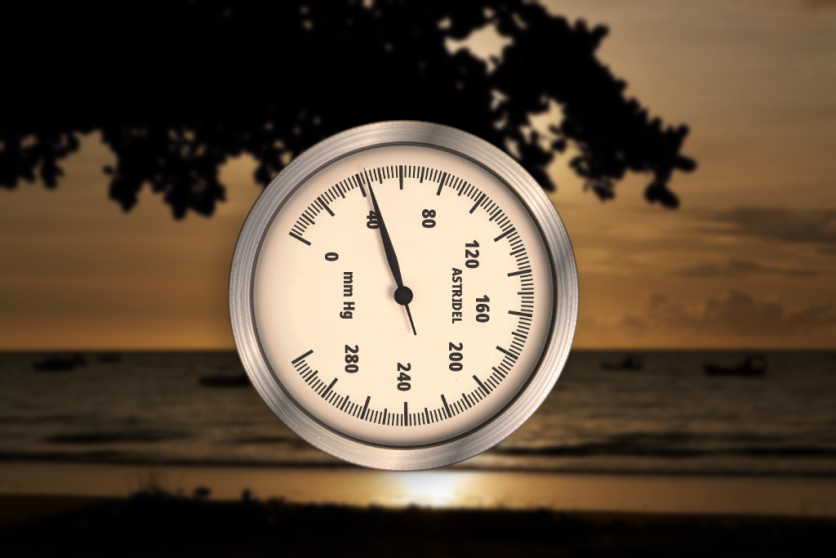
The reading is 44 mmHg
